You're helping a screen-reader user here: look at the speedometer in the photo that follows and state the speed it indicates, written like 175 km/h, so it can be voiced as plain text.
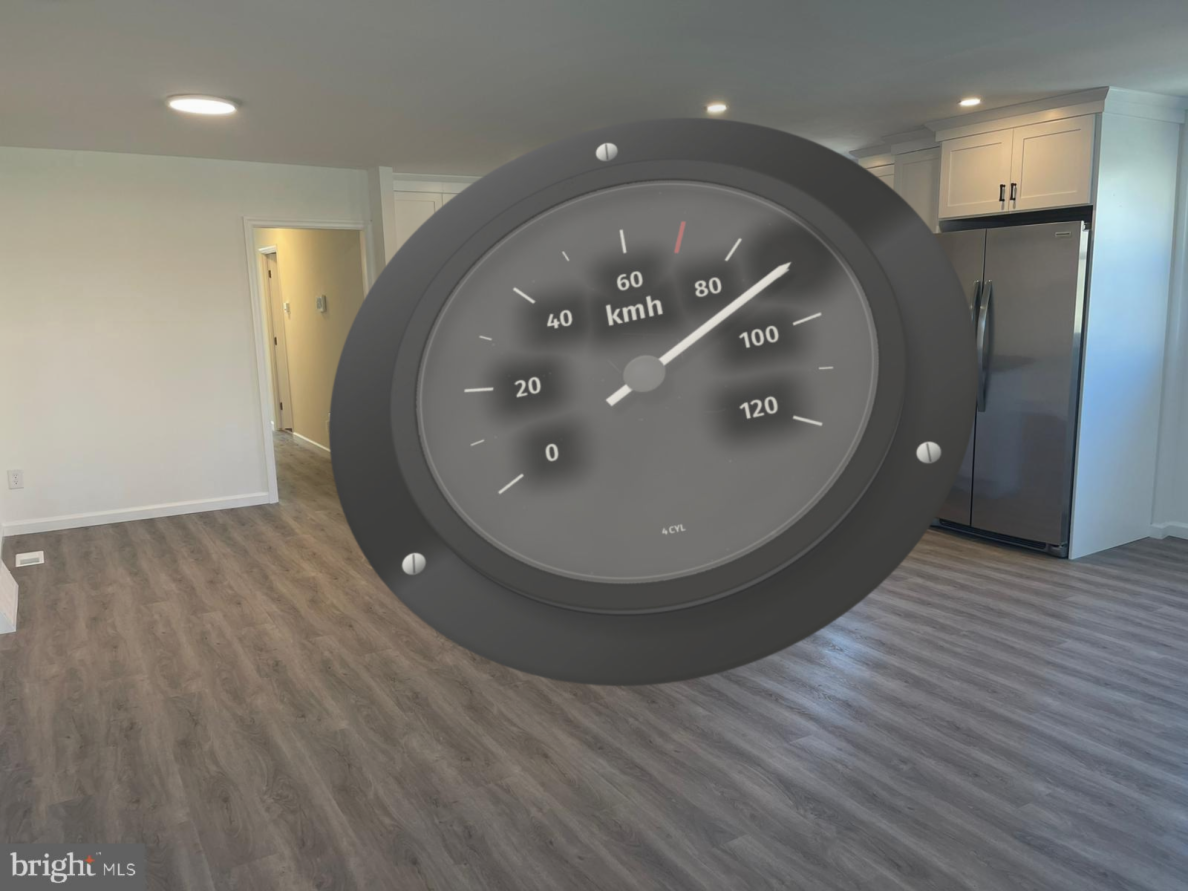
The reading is 90 km/h
